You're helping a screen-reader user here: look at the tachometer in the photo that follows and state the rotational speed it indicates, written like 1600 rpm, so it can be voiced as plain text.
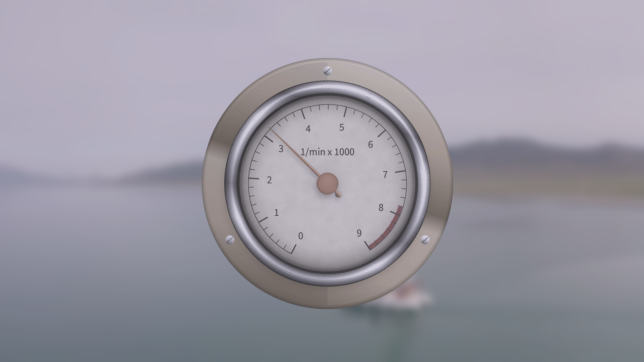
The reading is 3200 rpm
